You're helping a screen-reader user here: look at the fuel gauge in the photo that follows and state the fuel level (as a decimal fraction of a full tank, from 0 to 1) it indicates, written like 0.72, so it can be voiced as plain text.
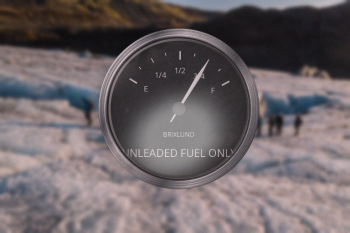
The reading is 0.75
